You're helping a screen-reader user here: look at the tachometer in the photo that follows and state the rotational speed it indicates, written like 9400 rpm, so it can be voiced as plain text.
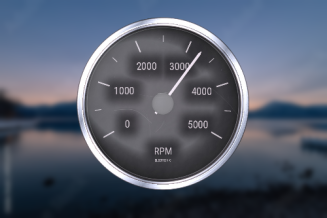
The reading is 3250 rpm
